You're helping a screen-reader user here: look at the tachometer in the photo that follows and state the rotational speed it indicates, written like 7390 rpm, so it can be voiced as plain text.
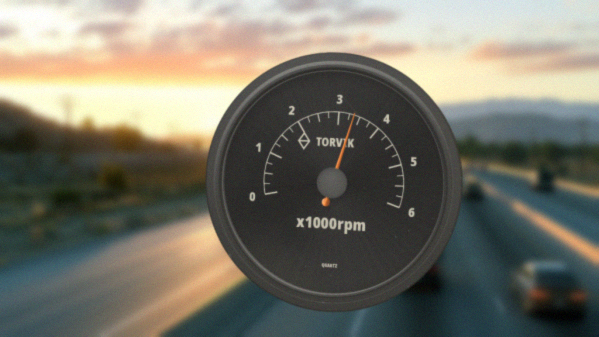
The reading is 3375 rpm
